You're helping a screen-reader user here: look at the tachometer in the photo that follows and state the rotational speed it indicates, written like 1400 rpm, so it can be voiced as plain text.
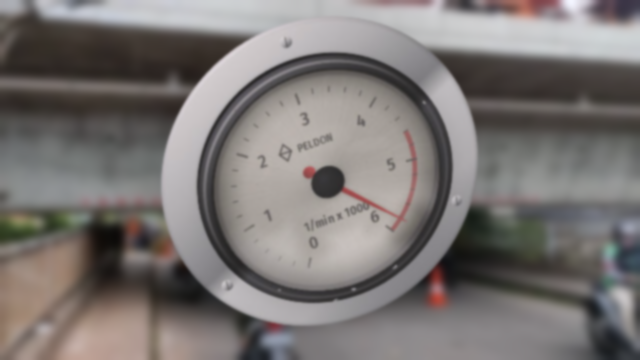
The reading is 5800 rpm
